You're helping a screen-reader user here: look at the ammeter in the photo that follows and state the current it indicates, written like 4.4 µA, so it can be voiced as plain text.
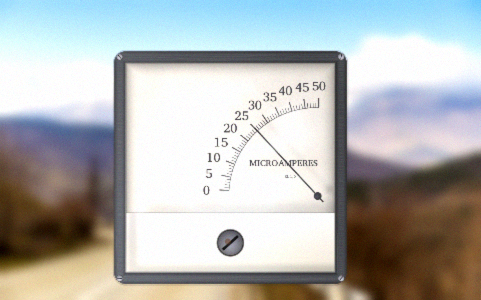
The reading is 25 µA
